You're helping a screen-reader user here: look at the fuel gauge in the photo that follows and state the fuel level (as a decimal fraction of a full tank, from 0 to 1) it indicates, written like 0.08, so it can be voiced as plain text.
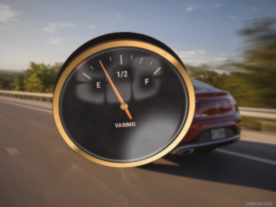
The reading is 0.25
